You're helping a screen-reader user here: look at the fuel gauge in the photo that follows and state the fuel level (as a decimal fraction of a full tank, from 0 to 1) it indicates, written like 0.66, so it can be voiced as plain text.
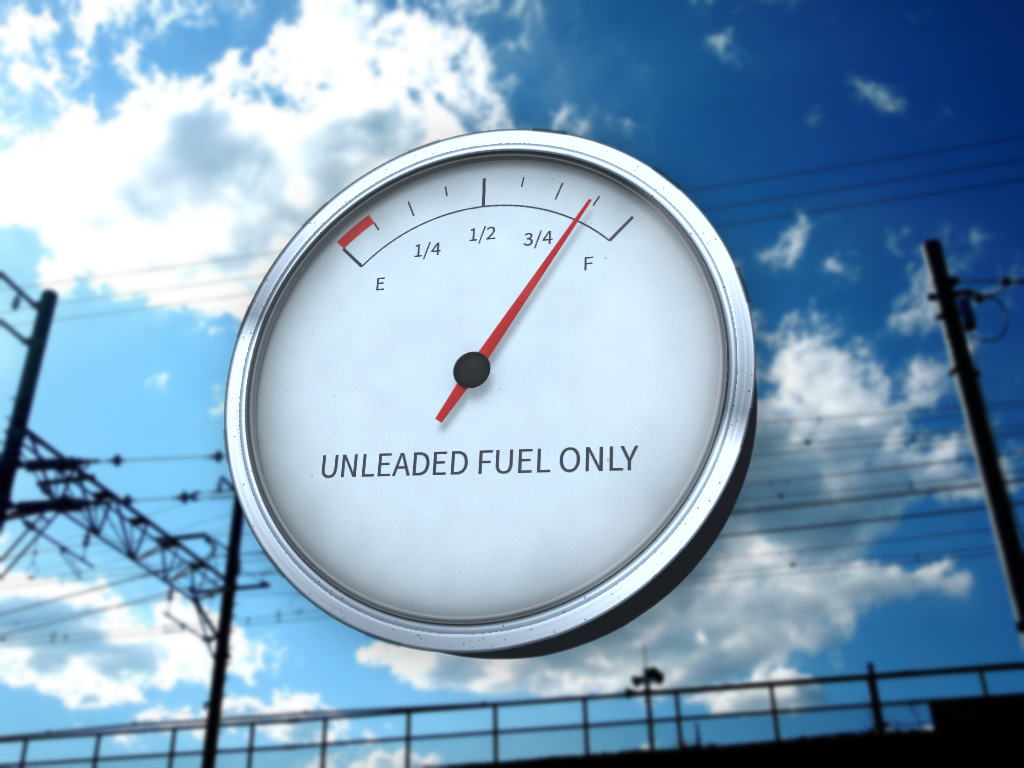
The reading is 0.875
